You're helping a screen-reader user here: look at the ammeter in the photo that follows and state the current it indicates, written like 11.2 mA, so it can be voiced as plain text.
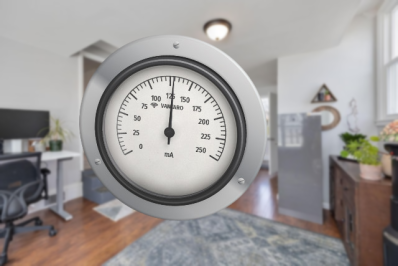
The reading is 130 mA
